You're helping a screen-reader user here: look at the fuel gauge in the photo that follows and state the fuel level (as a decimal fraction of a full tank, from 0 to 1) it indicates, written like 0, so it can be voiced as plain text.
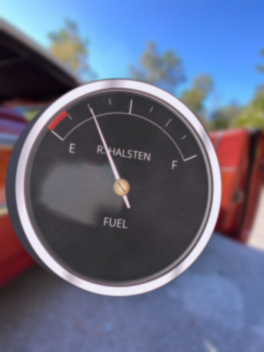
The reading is 0.25
